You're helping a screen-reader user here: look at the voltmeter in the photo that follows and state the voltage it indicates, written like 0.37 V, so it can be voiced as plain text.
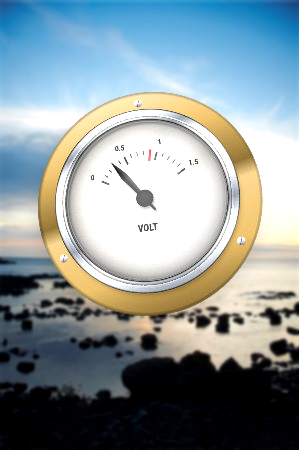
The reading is 0.3 V
